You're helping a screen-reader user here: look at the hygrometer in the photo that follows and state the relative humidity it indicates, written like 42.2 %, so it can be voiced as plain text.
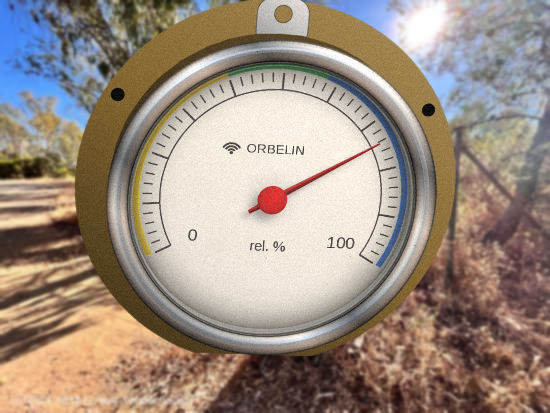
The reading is 74 %
